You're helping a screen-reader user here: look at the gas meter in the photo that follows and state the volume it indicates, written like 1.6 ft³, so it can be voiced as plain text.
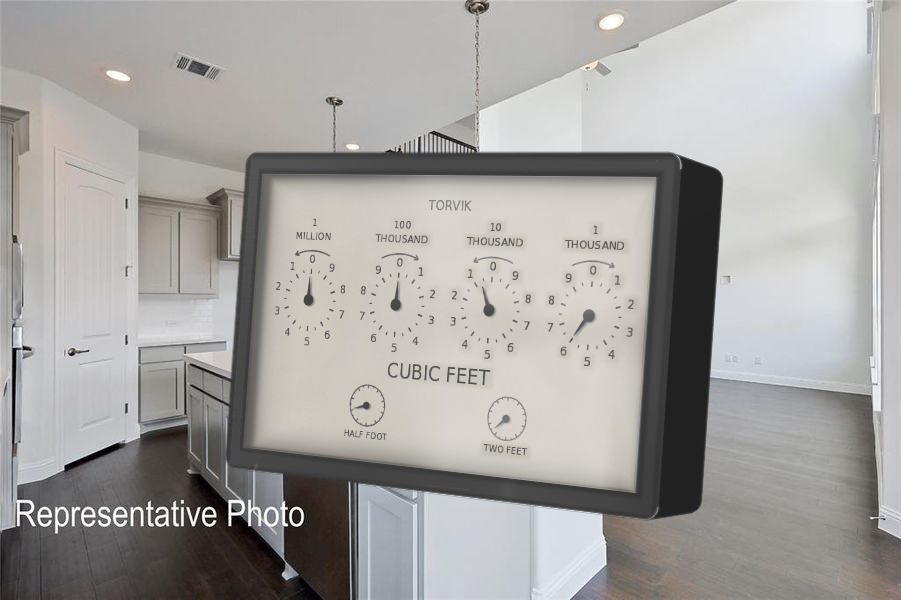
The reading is 600 ft³
